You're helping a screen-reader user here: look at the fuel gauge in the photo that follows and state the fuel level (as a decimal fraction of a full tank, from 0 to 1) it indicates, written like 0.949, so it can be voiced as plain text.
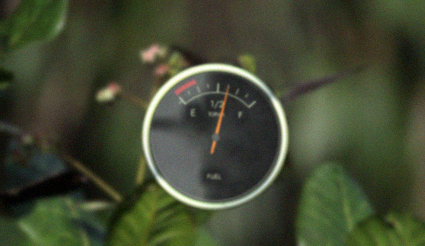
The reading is 0.625
